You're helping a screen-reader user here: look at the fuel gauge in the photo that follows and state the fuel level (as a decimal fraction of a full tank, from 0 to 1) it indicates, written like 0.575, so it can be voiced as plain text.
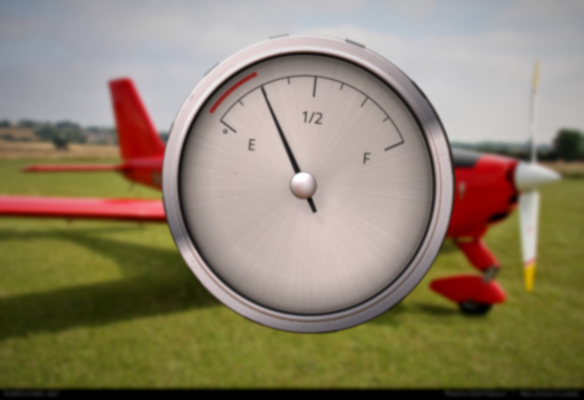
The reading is 0.25
